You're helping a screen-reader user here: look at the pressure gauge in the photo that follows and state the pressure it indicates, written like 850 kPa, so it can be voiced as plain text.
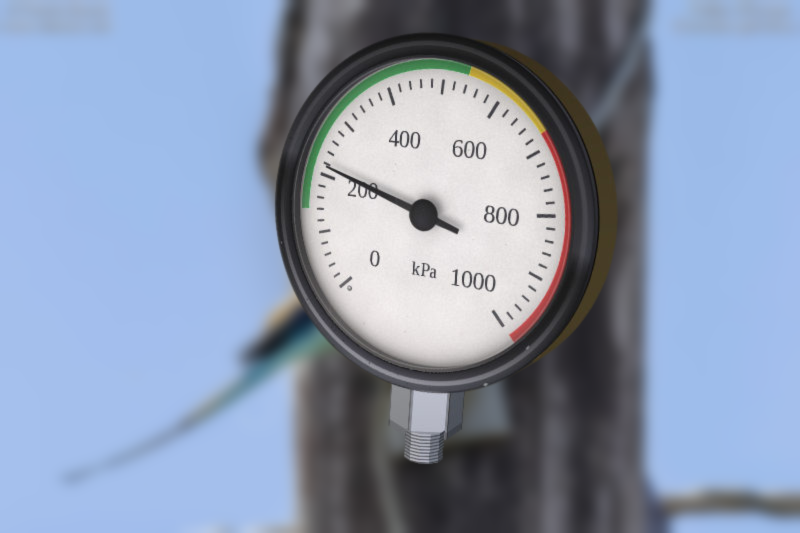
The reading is 220 kPa
